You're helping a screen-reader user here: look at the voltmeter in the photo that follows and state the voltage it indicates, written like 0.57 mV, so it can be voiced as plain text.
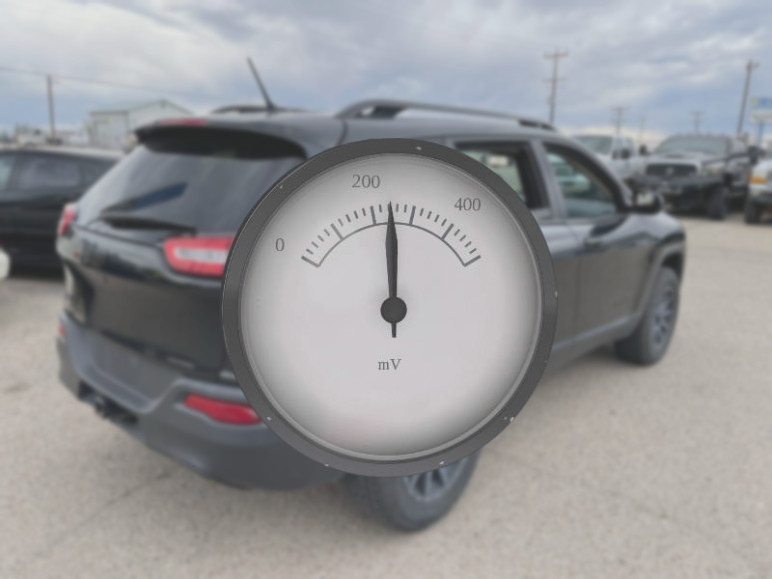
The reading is 240 mV
